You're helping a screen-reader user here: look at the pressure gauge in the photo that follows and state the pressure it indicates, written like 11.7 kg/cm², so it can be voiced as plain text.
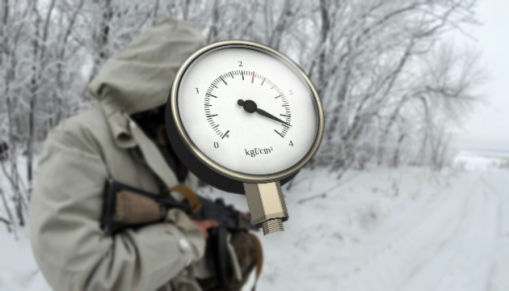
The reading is 3.75 kg/cm²
